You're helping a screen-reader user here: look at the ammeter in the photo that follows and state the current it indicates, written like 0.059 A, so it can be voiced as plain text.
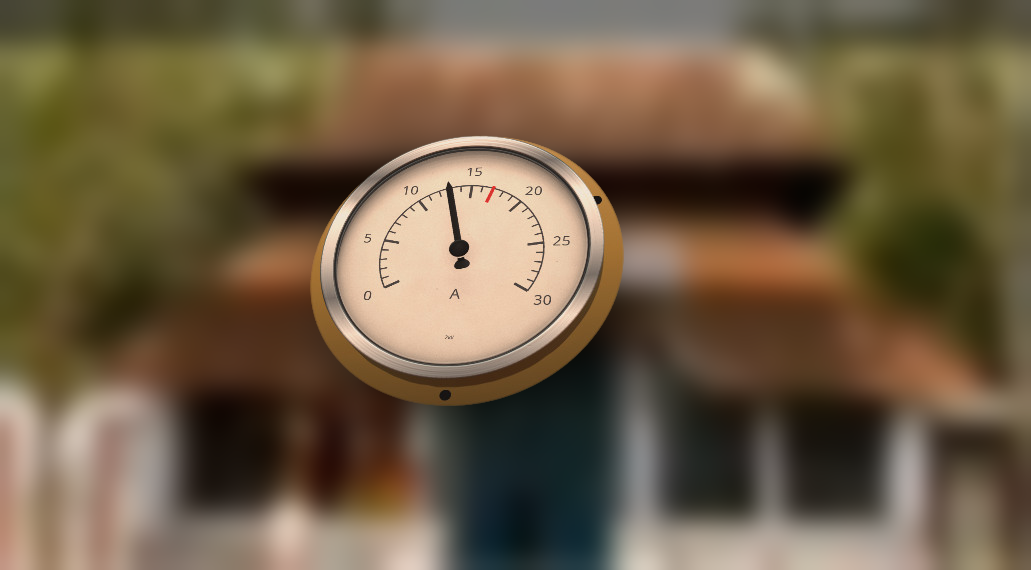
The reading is 13 A
